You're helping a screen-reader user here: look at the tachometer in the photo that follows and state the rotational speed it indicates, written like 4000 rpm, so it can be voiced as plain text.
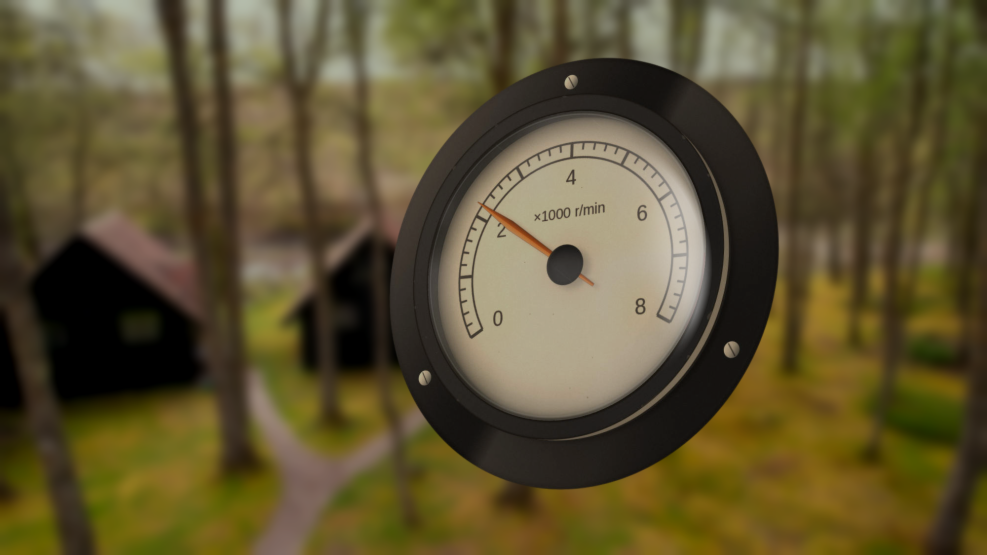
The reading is 2200 rpm
